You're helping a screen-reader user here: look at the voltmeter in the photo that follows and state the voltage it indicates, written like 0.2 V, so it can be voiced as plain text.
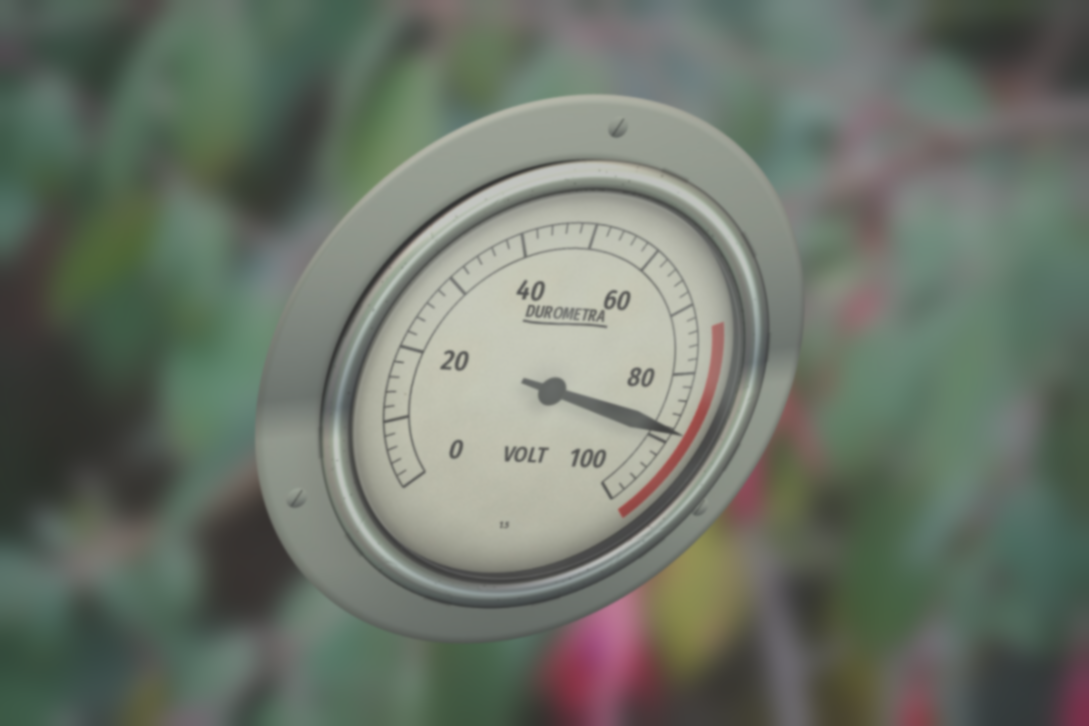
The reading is 88 V
